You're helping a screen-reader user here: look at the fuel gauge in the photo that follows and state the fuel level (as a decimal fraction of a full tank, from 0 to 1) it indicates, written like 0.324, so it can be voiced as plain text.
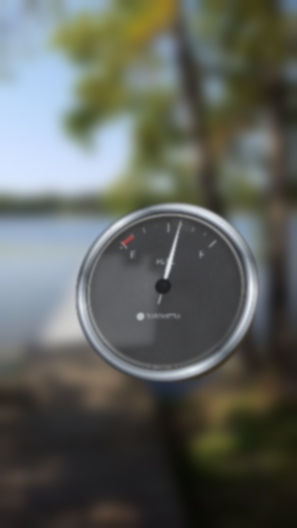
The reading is 0.625
